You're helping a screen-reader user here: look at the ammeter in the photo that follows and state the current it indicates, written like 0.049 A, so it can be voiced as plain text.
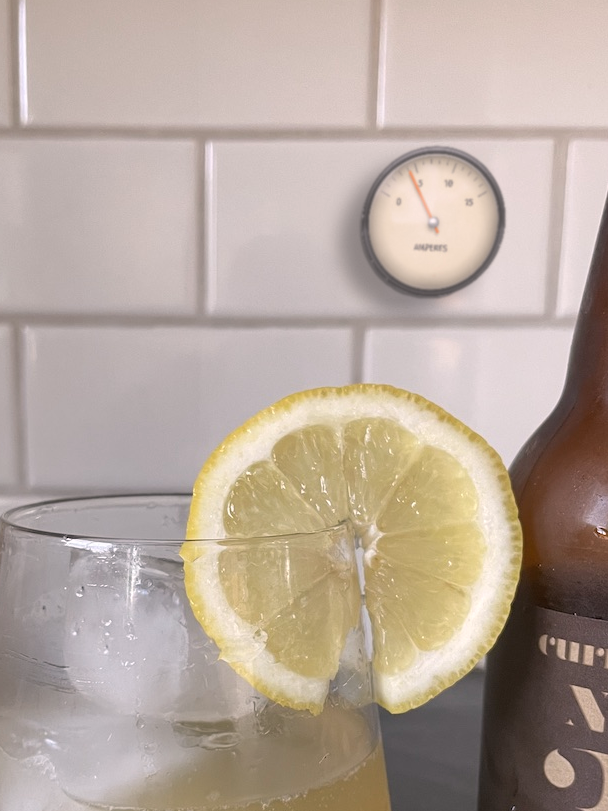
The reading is 4 A
